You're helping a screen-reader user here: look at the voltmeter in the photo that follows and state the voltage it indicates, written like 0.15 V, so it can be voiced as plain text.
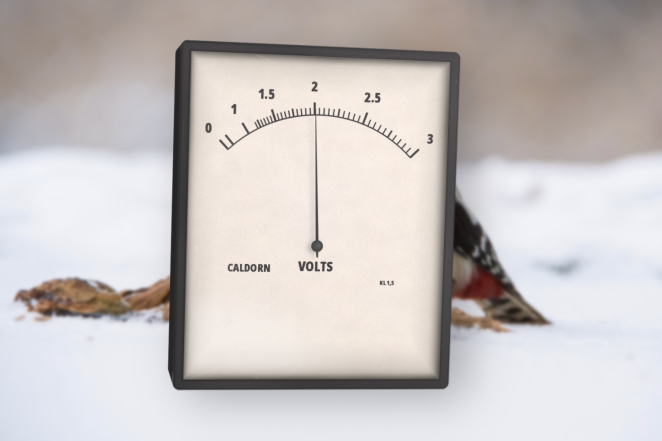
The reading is 2 V
